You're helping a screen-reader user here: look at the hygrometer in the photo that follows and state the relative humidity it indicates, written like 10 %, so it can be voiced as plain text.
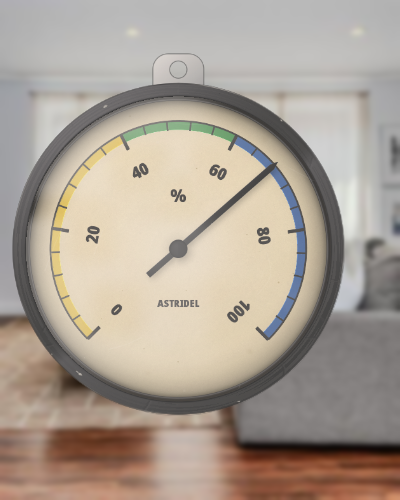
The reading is 68 %
